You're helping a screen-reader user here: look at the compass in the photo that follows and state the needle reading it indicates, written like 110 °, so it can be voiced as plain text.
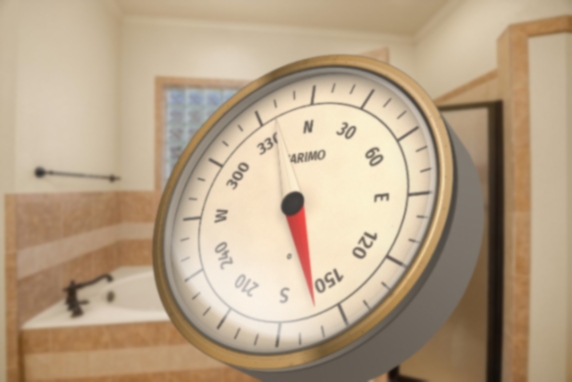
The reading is 160 °
